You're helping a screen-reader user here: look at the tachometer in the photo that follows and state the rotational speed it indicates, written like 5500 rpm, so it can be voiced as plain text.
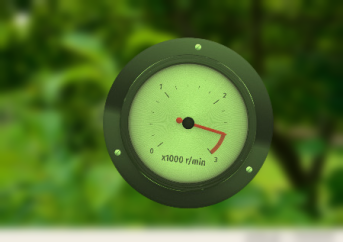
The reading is 2600 rpm
